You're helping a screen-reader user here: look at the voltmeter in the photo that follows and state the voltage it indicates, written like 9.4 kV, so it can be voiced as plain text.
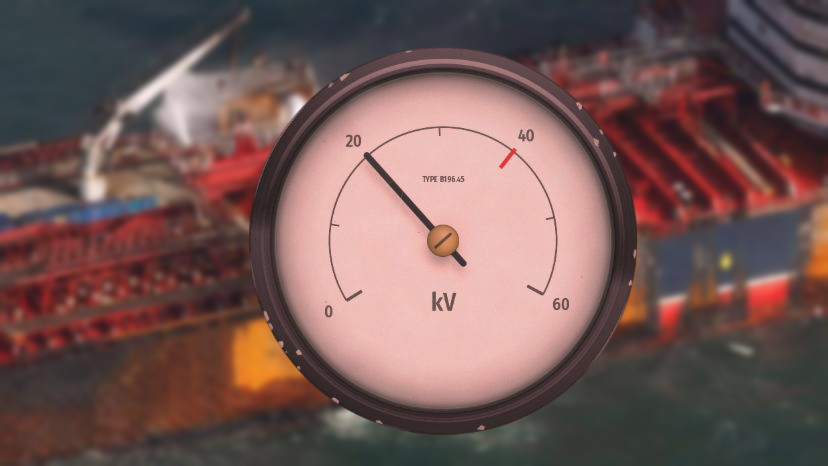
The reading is 20 kV
